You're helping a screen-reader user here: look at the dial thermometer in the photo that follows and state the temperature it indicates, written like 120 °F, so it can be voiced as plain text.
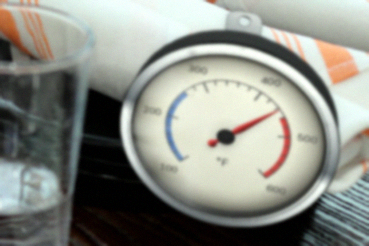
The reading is 440 °F
